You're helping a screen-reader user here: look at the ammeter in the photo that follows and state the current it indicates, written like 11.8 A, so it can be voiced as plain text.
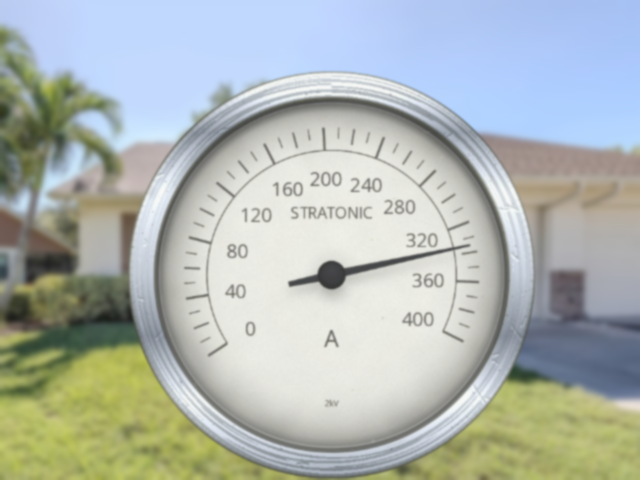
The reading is 335 A
